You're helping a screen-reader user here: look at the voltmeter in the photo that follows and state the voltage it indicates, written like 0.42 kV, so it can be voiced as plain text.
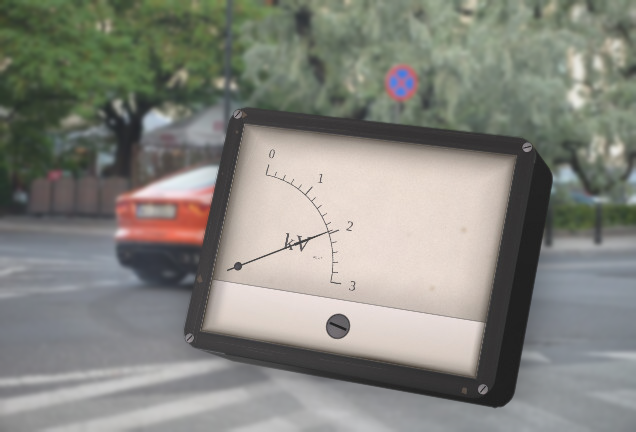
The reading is 2 kV
